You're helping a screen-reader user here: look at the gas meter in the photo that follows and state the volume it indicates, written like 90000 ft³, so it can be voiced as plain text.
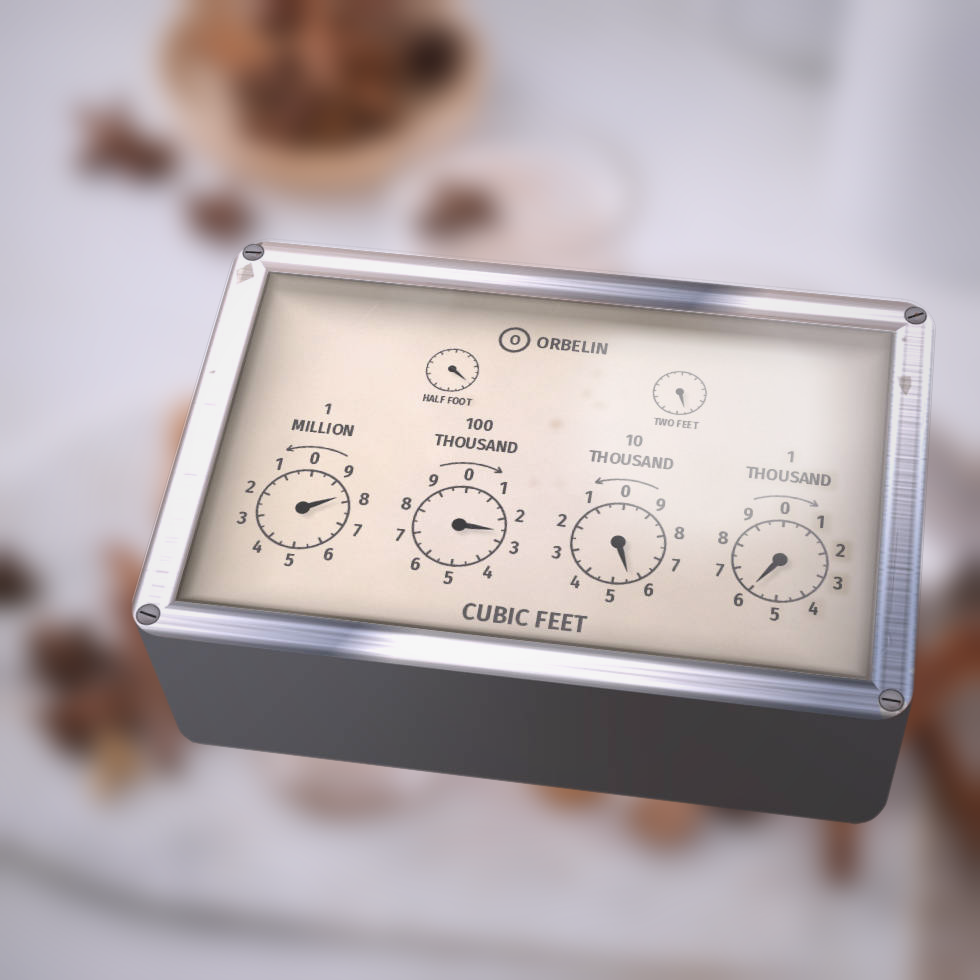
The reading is 825600 ft³
